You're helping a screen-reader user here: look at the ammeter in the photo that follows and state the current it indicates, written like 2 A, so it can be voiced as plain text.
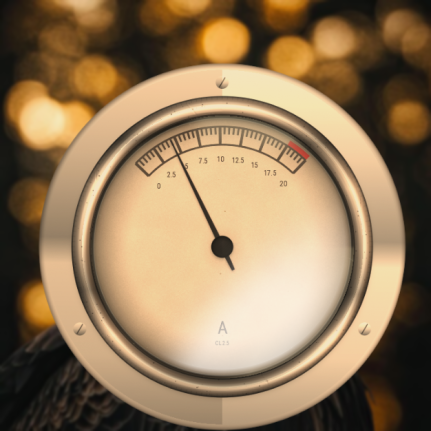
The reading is 4.5 A
